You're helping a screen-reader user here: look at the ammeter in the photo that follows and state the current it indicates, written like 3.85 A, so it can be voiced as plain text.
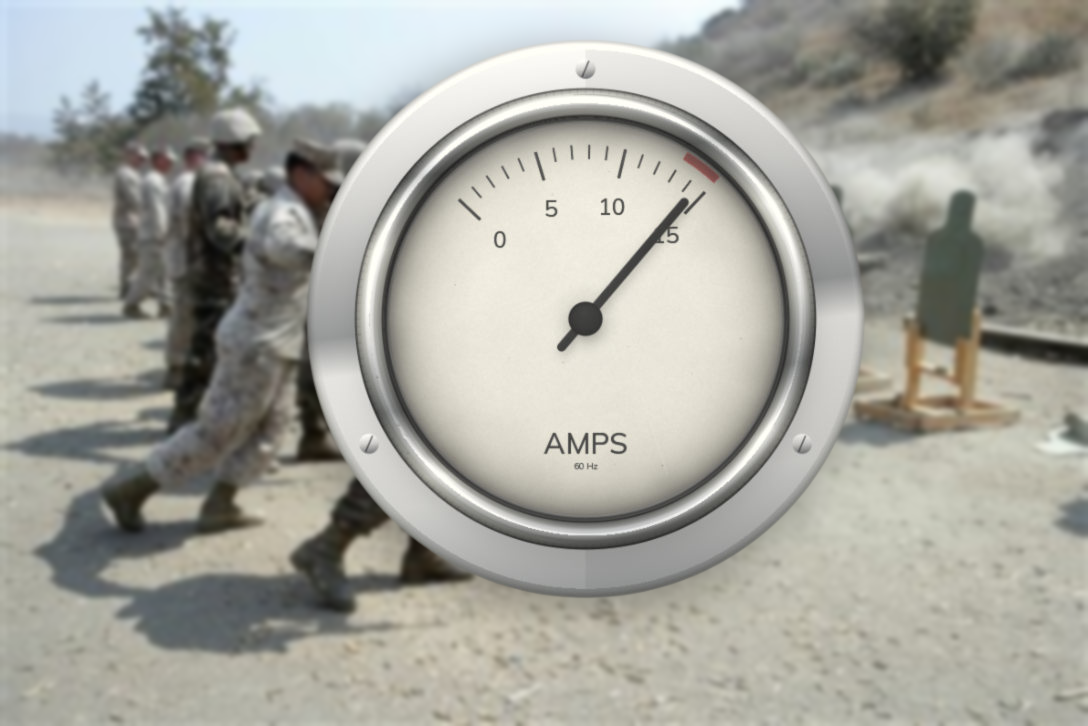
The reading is 14.5 A
